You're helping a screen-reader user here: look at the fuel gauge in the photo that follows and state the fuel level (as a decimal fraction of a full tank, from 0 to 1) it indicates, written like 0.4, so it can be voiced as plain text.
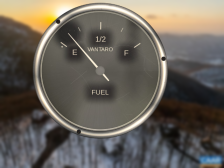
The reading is 0.125
